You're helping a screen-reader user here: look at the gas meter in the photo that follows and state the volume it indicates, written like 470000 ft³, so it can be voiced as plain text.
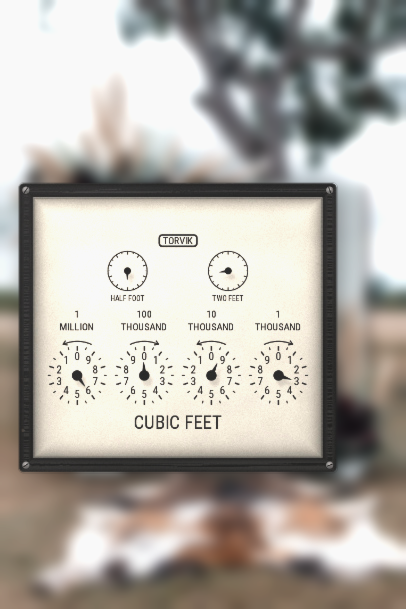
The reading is 599300 ft³
